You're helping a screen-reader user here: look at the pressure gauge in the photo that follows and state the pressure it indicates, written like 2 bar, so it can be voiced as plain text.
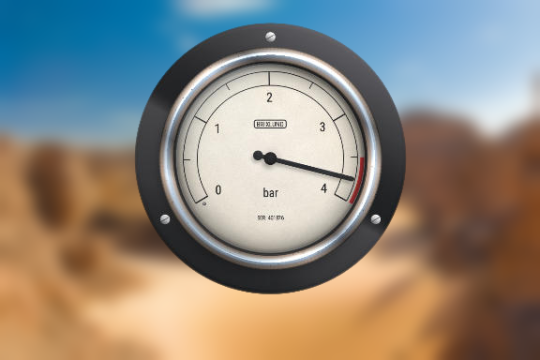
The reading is 3.75 bar
